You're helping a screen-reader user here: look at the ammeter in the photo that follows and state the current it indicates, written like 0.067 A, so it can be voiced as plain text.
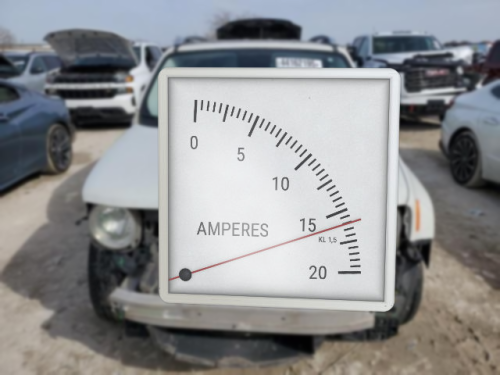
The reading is 16 A
